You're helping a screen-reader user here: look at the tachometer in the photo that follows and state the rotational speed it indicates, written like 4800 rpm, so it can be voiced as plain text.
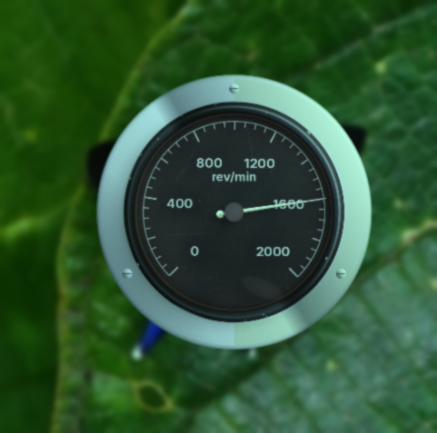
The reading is 1600 rpm
